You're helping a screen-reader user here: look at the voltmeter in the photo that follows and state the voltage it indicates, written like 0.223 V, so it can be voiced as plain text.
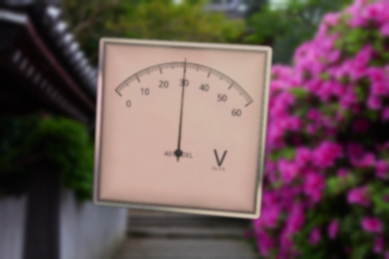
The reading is 30 V
